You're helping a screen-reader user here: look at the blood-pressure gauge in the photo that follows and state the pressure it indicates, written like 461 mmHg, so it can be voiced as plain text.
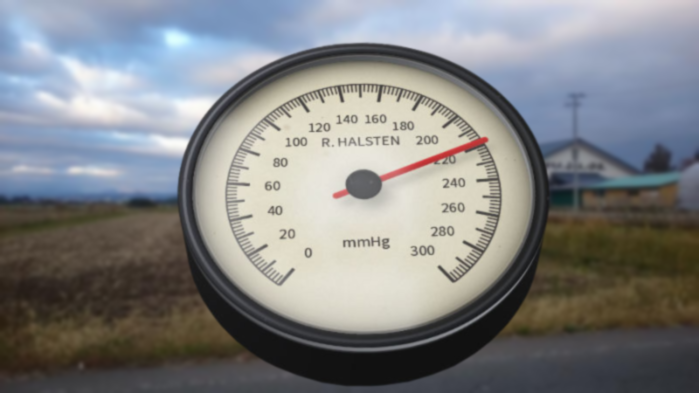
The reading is 220 mmHg
